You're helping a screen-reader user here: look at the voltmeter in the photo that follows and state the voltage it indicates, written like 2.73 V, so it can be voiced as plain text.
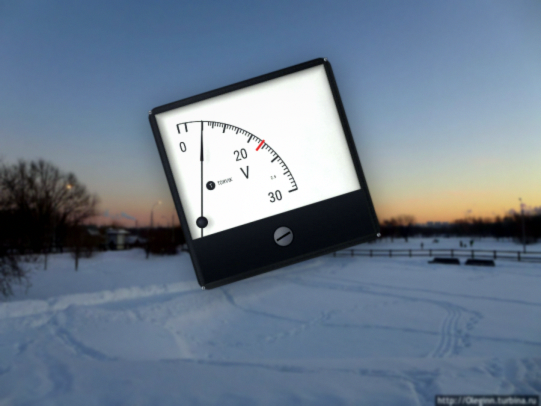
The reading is 10 V
